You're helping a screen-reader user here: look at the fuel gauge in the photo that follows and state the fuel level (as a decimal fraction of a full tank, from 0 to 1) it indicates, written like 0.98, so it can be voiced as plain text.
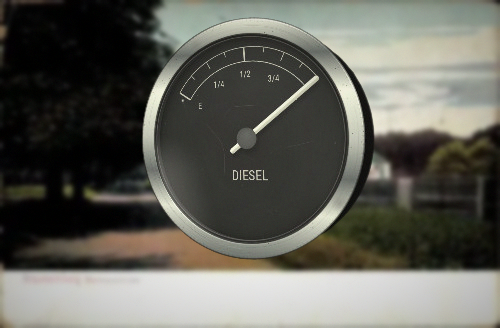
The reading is 1
